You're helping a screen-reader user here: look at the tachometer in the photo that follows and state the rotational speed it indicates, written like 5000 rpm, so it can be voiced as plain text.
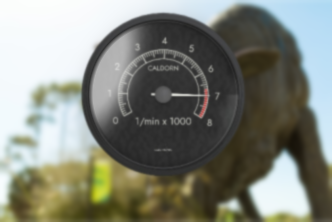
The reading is 7000 rpm
